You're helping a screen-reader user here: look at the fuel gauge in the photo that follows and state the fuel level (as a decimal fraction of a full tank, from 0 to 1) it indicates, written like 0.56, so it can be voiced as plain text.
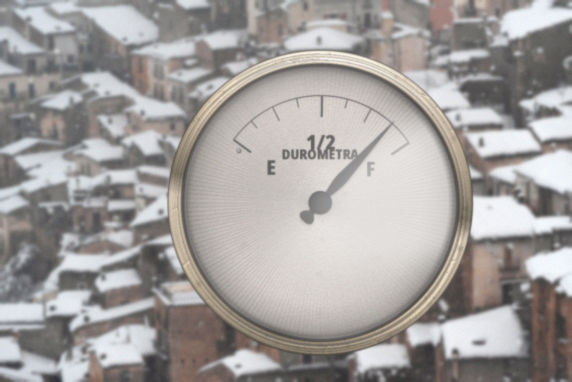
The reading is 0.875
